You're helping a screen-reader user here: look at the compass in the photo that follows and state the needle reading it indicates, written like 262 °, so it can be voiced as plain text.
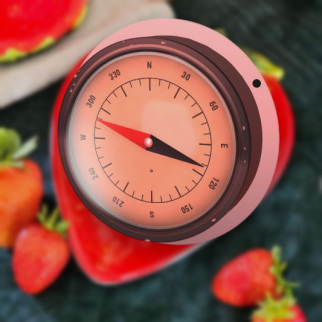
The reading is 290 °
